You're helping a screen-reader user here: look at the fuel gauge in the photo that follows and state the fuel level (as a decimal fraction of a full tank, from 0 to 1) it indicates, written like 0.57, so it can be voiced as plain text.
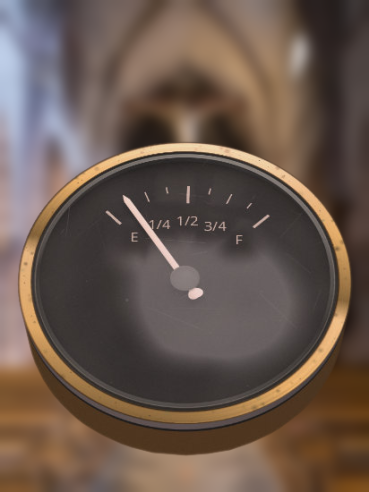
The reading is 0.125
